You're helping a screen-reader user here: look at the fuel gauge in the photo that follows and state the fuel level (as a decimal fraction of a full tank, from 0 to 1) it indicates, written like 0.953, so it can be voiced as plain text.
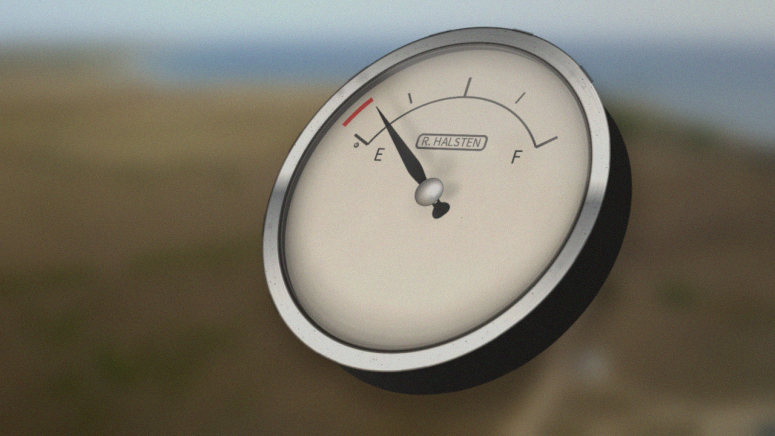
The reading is 0.125
